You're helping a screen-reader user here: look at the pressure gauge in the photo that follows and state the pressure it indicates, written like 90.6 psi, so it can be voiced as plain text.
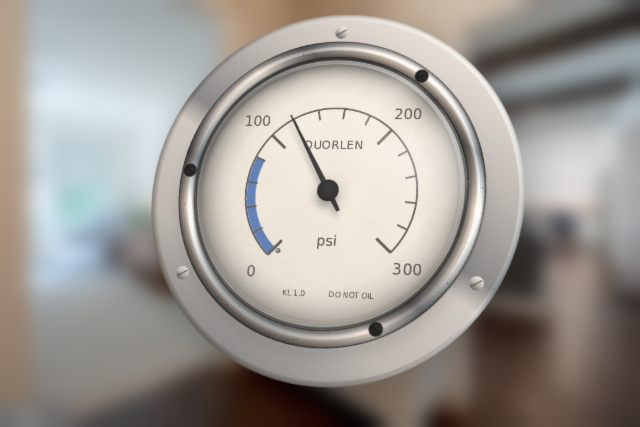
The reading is 120 psi
